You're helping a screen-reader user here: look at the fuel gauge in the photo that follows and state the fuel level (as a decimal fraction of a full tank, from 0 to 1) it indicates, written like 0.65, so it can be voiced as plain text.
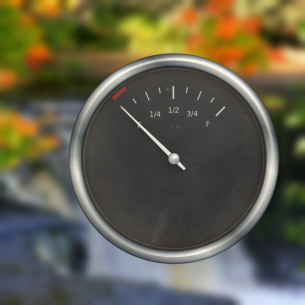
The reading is 0
